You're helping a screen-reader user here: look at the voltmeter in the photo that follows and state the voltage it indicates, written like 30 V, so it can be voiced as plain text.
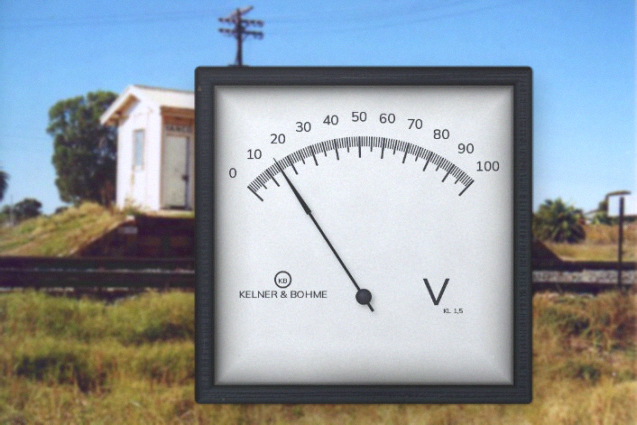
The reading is 15 V
